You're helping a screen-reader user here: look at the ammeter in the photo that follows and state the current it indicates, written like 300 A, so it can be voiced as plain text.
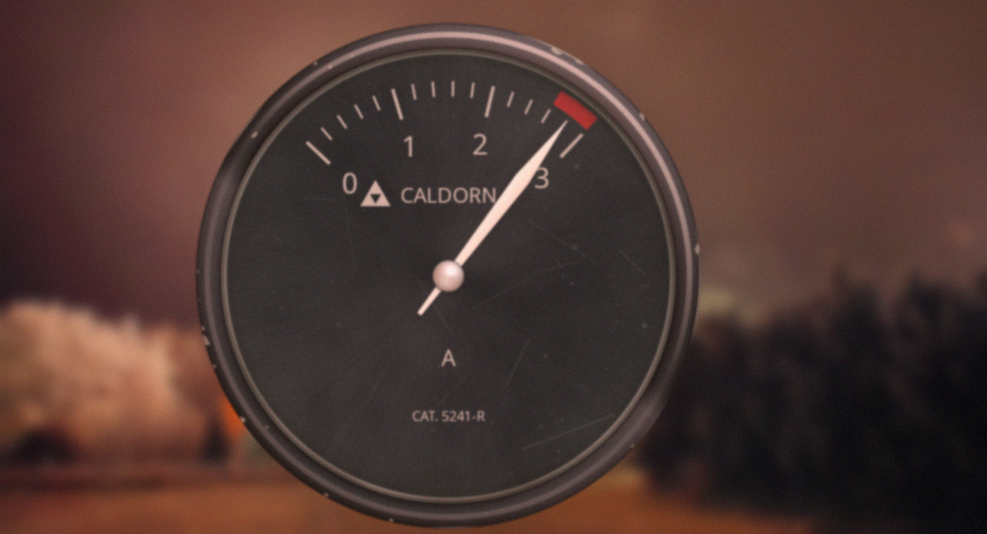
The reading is 2.8 A
